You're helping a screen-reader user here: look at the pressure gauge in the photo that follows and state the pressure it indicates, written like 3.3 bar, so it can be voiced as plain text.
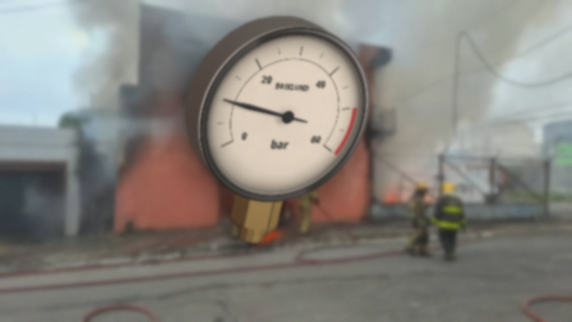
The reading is 10 bar
